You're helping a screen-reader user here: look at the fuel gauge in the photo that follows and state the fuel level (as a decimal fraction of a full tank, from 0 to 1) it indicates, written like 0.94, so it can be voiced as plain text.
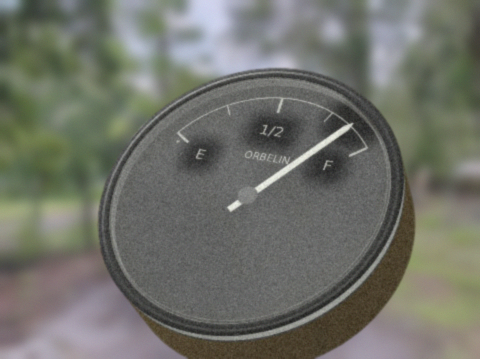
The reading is 0.875
